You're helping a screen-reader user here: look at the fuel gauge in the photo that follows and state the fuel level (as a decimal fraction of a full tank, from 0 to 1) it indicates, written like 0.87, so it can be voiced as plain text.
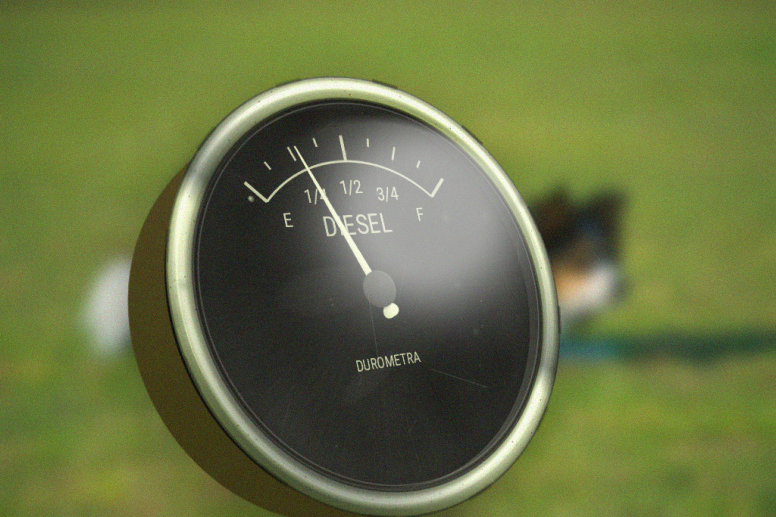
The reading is 0.25
